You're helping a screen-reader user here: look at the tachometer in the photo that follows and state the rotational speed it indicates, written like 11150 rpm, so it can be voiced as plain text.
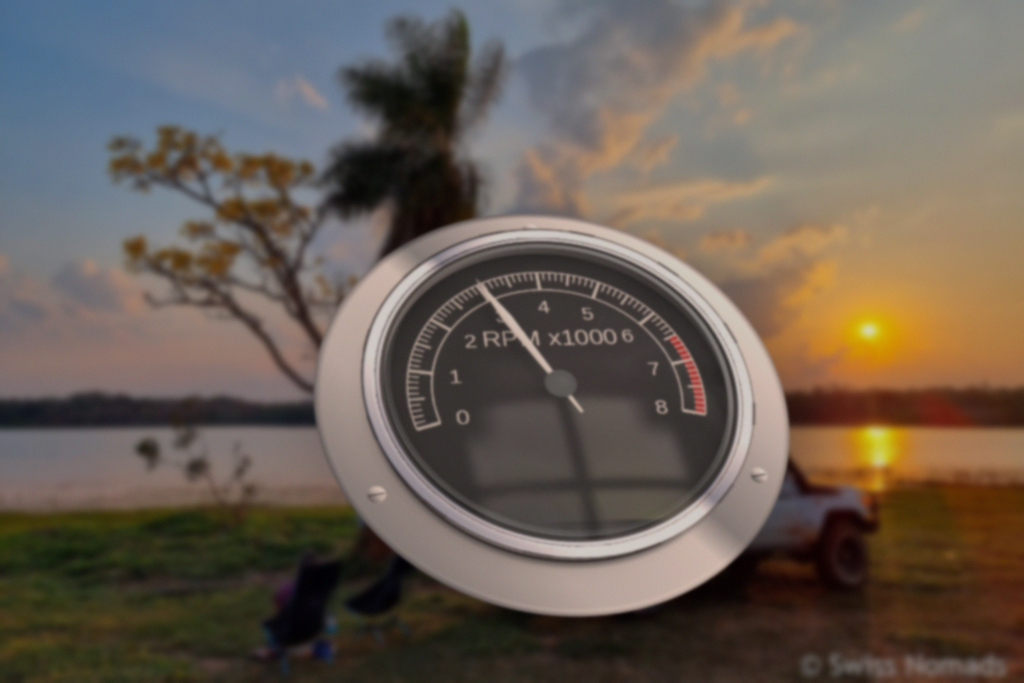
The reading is 3000 rpm
